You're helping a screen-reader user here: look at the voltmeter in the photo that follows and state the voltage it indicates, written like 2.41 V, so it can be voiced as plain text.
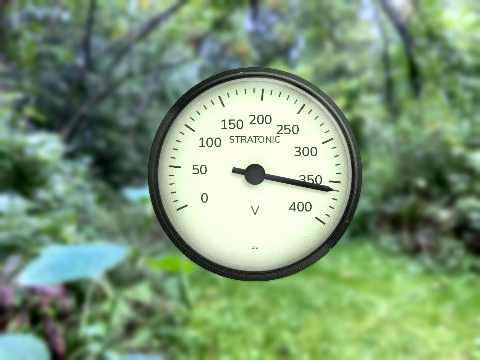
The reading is 360 V
